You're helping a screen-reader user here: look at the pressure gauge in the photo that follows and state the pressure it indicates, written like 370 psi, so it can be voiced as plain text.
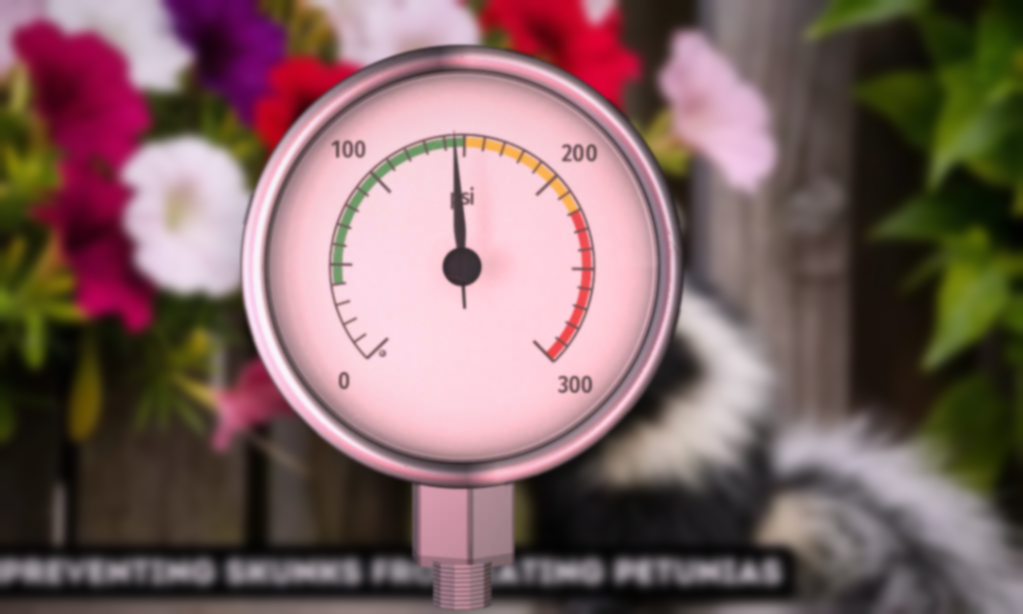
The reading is 145 psi
